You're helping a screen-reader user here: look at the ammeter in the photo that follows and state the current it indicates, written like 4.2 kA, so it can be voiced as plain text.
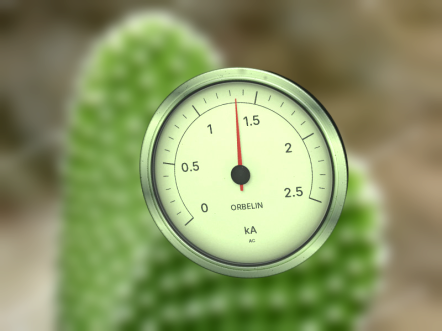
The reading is 1.35 kA
